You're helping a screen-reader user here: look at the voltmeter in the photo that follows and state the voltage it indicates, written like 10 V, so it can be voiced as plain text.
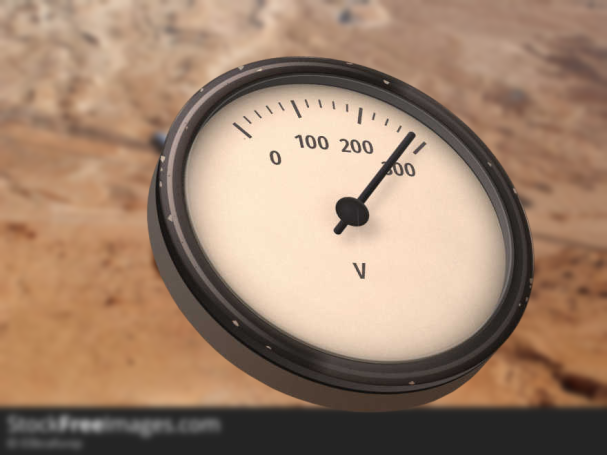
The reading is 280 V
